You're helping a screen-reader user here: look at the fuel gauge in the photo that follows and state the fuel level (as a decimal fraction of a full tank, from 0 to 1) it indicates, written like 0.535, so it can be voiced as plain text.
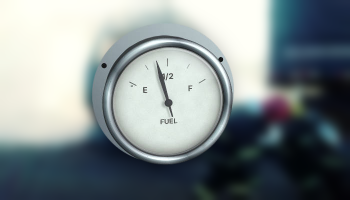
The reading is 0.375
